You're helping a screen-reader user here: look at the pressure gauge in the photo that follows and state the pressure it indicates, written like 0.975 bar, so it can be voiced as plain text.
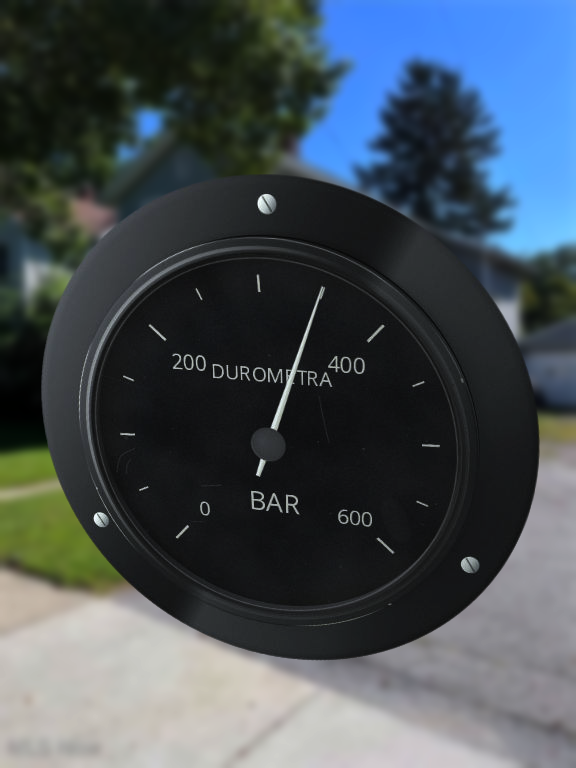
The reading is 350 bar
